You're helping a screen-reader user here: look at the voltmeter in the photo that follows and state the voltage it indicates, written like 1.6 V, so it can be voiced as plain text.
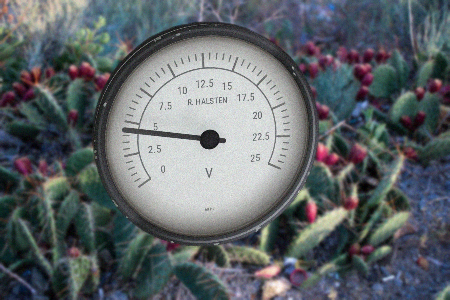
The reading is 4.5 V
